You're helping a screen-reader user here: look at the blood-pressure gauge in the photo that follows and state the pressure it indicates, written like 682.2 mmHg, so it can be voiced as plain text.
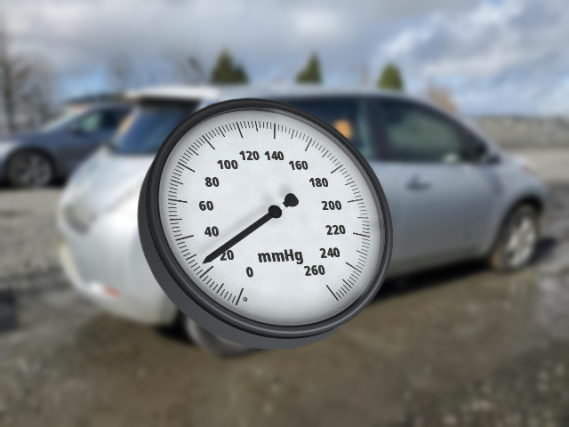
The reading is 24 mmHg
